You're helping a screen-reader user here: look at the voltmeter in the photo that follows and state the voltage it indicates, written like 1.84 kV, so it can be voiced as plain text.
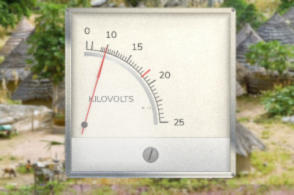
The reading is 10 kV
